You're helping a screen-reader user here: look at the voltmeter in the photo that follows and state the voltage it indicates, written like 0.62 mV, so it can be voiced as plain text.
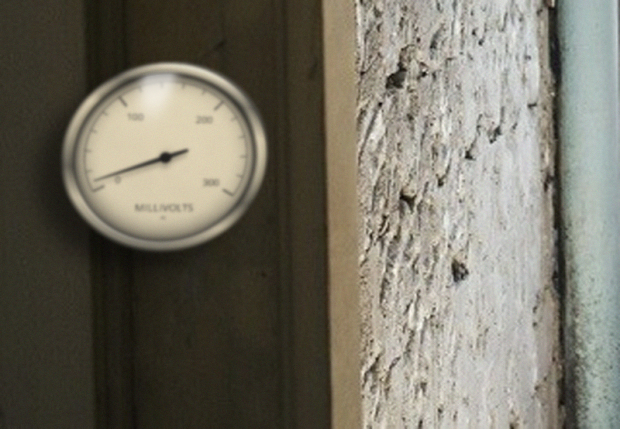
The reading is 10 mV
